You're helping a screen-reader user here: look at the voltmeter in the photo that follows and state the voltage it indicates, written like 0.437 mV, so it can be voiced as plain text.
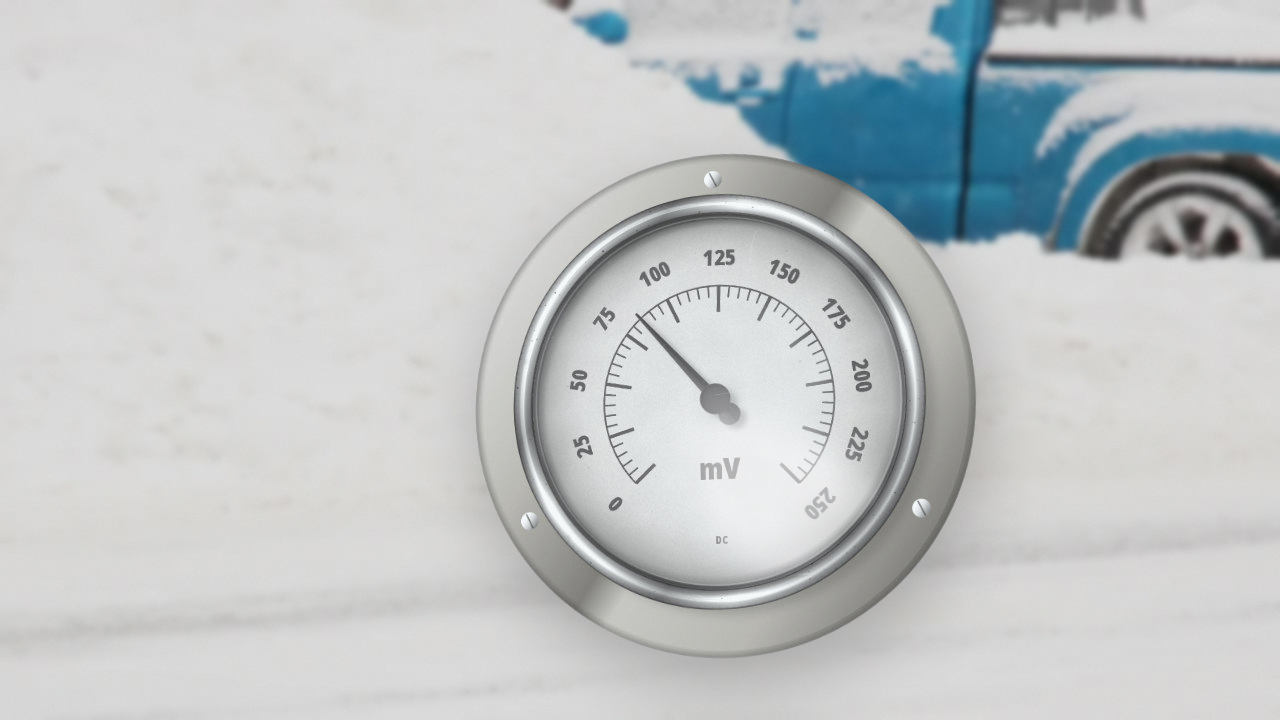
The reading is 85 mV
